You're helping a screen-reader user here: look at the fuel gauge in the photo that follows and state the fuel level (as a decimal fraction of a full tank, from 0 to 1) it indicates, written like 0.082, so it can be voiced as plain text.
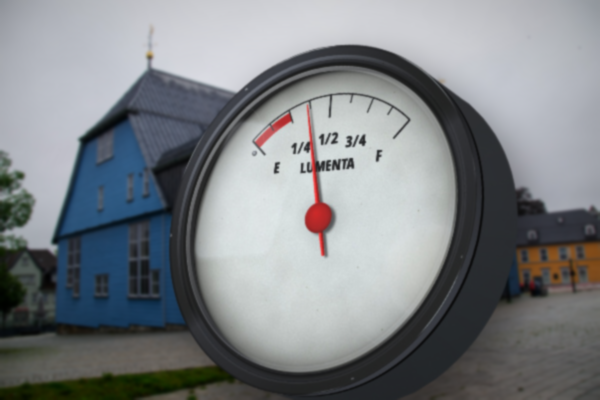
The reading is 0.375
